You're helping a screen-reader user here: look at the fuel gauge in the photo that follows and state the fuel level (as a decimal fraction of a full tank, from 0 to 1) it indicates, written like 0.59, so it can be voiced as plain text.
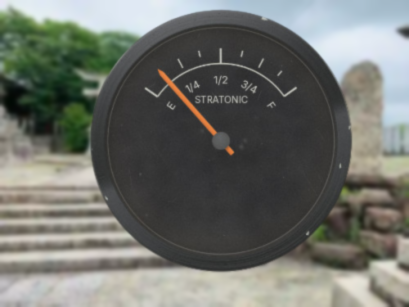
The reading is 0.125
